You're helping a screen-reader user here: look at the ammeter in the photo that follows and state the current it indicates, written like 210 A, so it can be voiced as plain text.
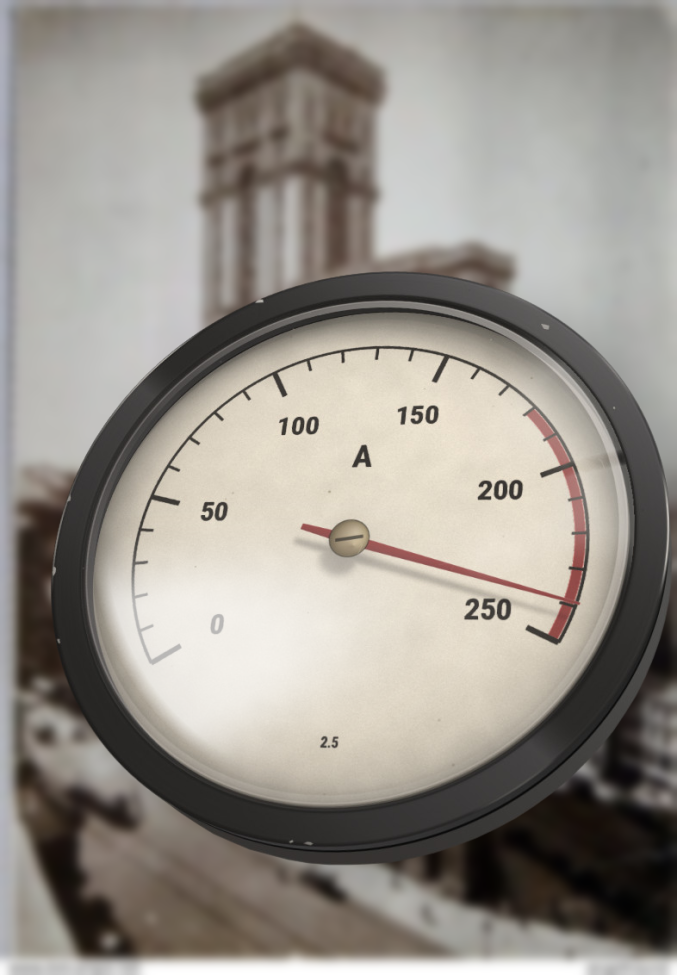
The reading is 240 A
